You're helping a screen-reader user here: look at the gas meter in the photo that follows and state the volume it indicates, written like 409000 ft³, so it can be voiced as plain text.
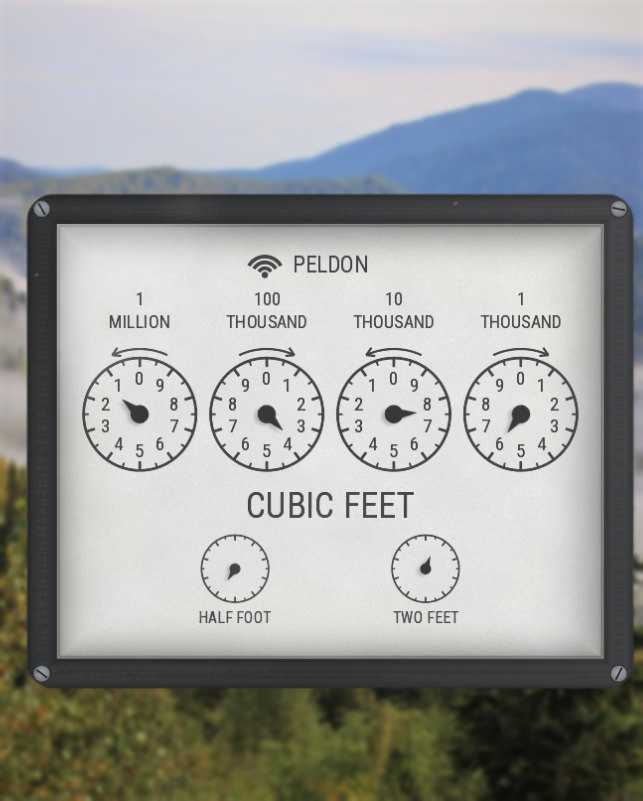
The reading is 137600 ft³
